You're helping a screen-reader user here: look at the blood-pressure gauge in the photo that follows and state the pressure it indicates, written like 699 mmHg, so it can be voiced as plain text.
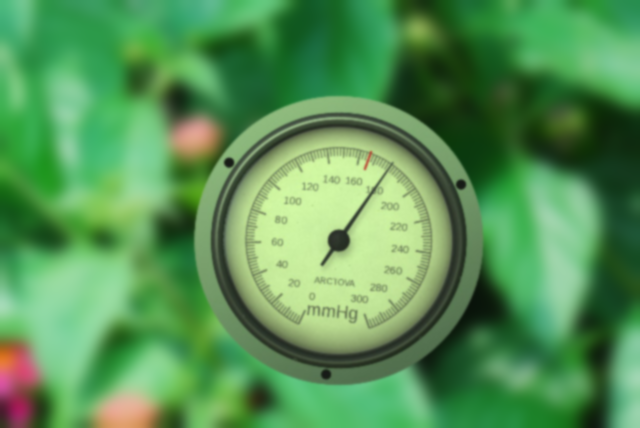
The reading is 180 mmHg
